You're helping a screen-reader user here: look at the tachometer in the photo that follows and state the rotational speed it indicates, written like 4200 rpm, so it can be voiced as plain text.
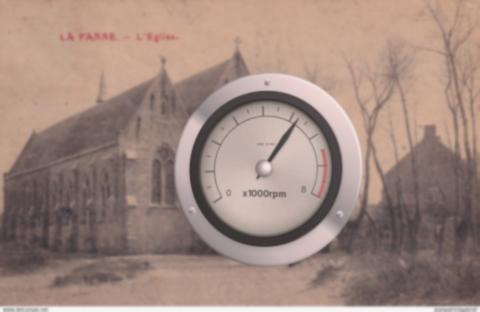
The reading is 5250 rpm
